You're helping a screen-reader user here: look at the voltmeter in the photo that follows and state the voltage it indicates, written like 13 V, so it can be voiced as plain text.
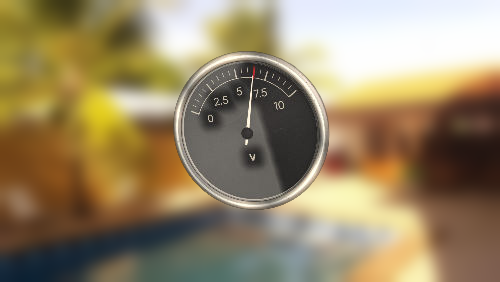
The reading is 6.5 V
